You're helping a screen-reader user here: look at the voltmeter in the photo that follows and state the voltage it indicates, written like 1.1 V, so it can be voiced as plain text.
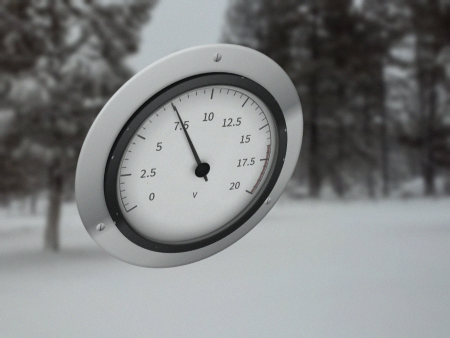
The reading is 7.5 V
